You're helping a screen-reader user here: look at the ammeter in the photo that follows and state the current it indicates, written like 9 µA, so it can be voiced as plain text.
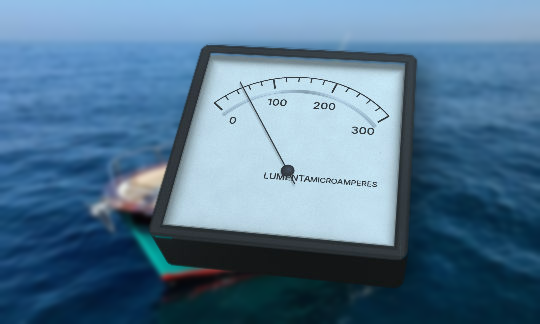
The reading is 50 µA
